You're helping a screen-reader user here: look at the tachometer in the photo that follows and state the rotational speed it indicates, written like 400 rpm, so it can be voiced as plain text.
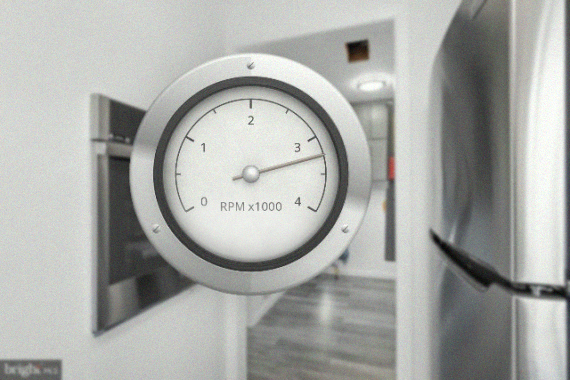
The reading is 3250 rpm
